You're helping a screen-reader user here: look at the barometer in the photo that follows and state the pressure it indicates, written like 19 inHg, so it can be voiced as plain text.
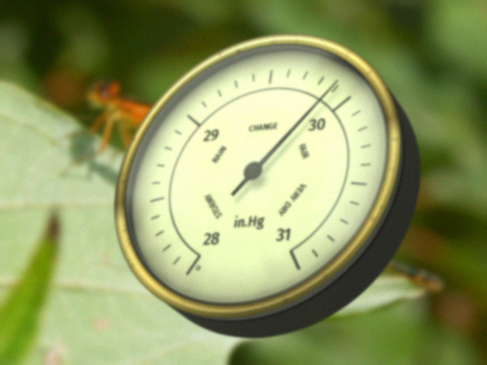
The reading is 29.9 inHg
